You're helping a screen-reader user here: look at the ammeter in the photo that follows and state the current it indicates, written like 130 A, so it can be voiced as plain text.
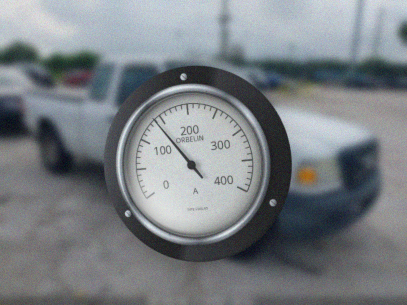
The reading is 140 A
